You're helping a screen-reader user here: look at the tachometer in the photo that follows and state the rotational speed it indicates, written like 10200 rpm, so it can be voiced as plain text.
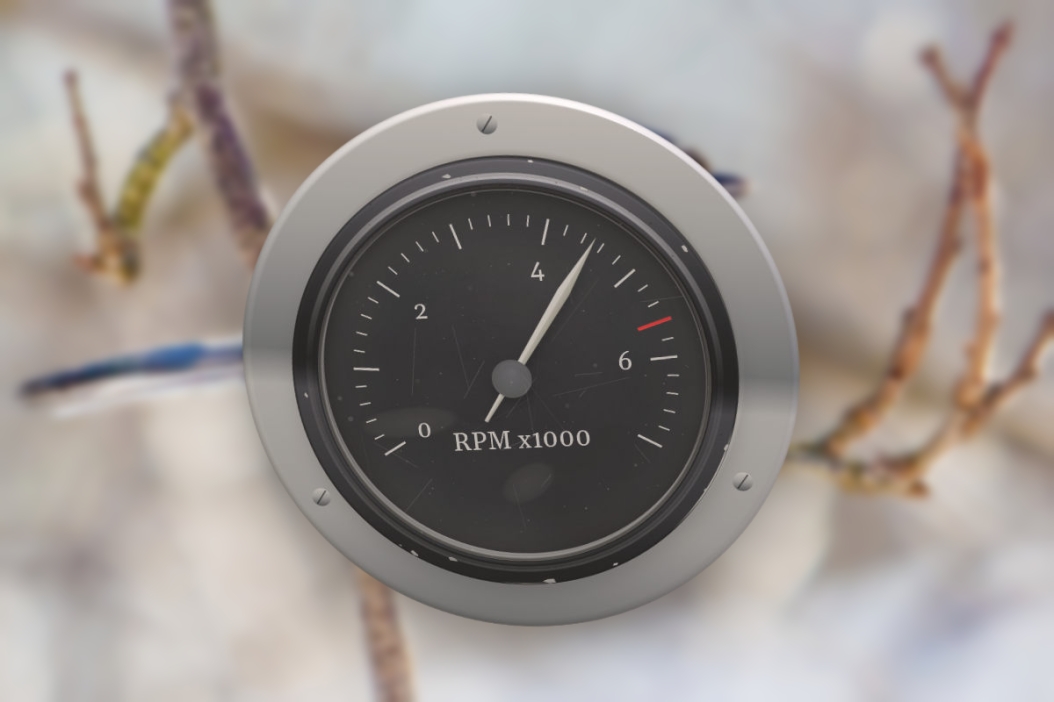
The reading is 4500 rpm
